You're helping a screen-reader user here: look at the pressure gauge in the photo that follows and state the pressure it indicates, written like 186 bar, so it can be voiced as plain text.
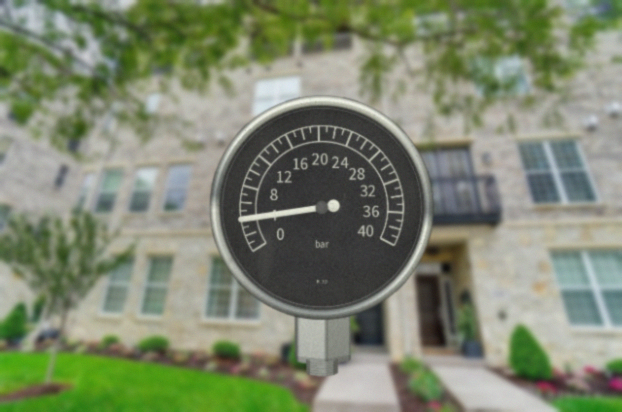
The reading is 4 bar
